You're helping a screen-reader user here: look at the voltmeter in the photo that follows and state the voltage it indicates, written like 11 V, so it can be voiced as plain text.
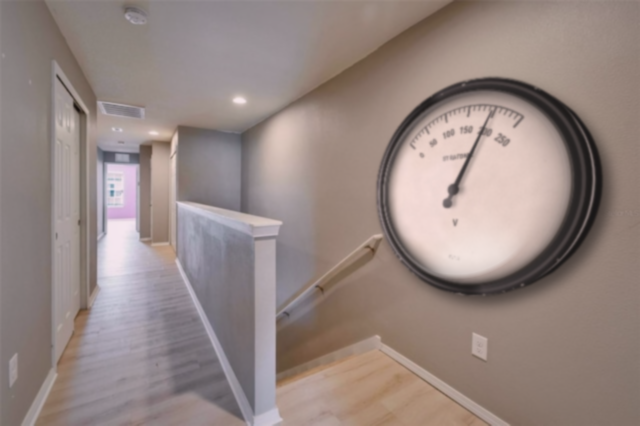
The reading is 200 V
